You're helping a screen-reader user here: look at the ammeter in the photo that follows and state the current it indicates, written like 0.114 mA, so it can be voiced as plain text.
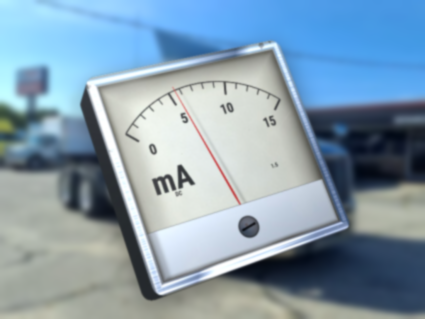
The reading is 5.5 mA
